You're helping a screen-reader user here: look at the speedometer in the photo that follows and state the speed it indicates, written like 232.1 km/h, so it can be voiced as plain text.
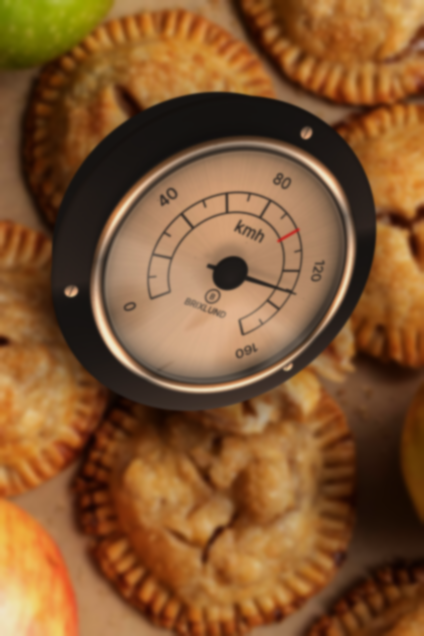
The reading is 130 km/h
